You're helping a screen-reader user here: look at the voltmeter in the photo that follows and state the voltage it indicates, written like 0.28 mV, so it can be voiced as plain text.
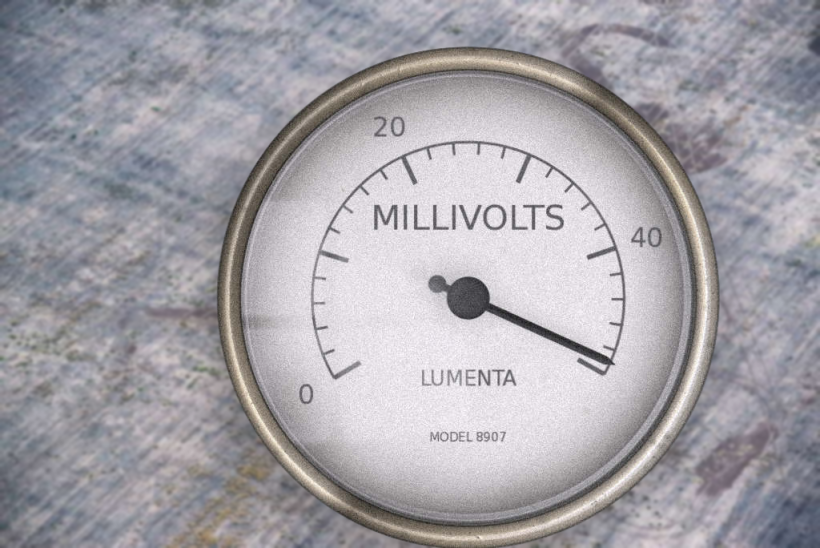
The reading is 49 mV
